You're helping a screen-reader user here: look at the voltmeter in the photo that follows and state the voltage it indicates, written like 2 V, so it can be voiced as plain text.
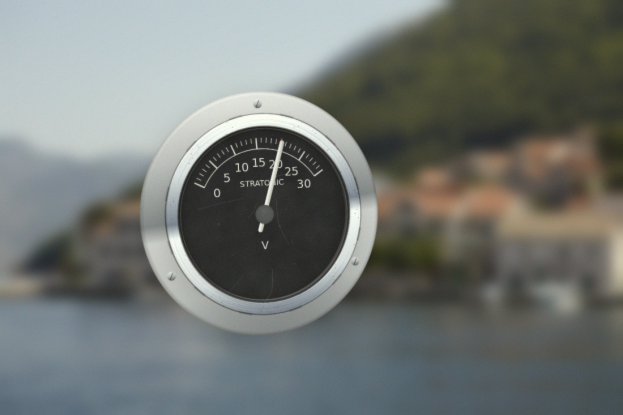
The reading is 20 V
